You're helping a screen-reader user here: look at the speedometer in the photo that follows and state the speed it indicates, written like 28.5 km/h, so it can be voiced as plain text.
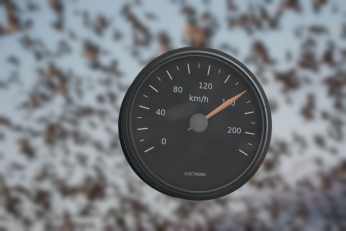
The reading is 160 km/h
